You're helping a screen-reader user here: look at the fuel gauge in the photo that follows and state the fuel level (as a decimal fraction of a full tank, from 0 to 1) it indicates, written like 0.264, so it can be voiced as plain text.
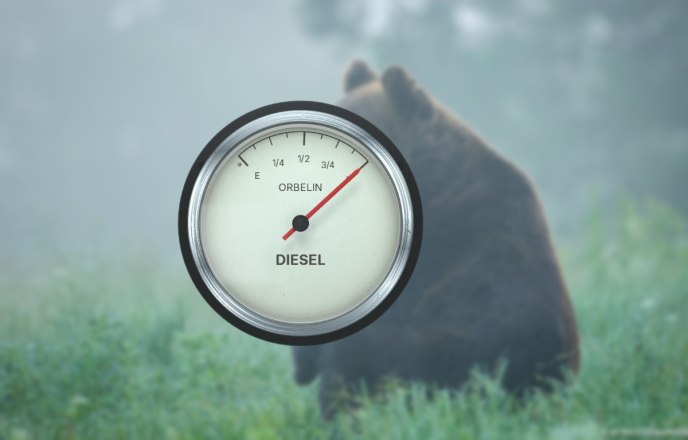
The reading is 1
